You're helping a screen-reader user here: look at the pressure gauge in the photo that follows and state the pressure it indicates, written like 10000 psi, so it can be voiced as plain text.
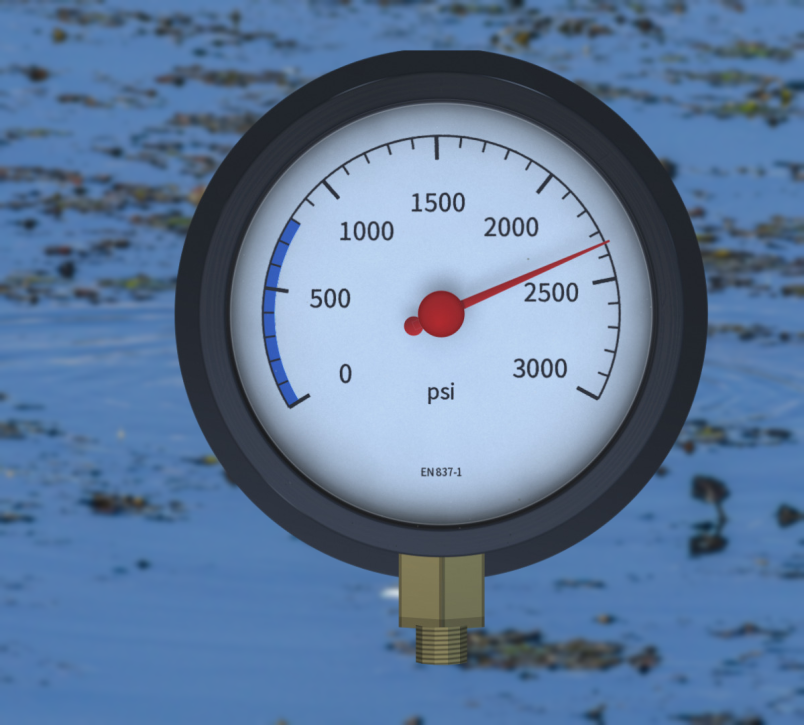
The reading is 2350 psi
